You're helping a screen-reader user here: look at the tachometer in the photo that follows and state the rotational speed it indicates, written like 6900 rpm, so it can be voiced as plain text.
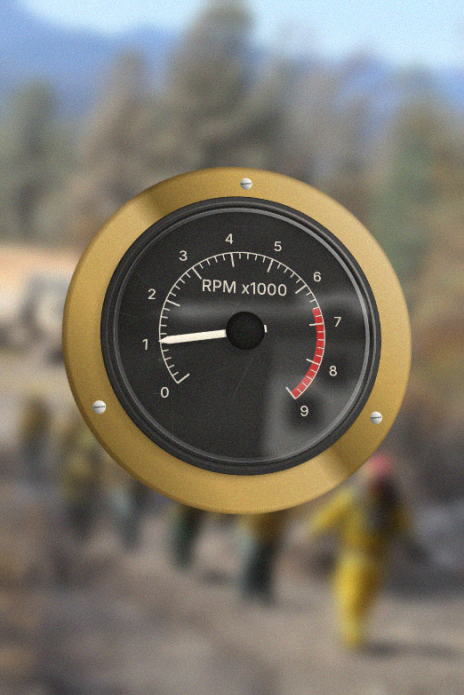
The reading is 1000 rpm
